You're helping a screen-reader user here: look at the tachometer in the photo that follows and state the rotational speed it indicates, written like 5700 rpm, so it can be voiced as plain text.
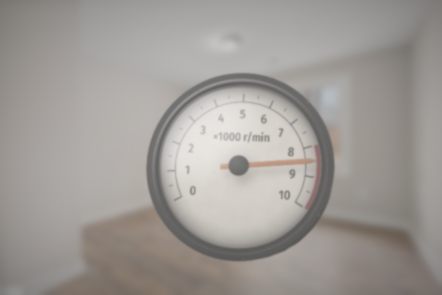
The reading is 8500 rpm
